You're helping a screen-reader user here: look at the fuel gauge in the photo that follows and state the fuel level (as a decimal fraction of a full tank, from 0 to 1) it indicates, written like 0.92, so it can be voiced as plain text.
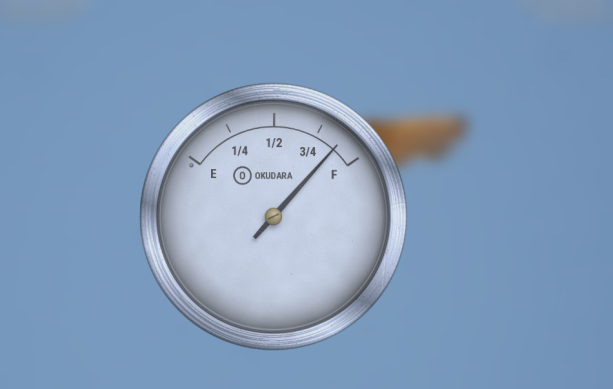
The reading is 0.875
